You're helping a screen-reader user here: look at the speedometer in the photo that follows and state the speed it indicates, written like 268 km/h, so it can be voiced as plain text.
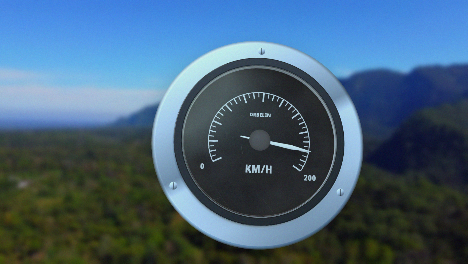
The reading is 180 km/h
